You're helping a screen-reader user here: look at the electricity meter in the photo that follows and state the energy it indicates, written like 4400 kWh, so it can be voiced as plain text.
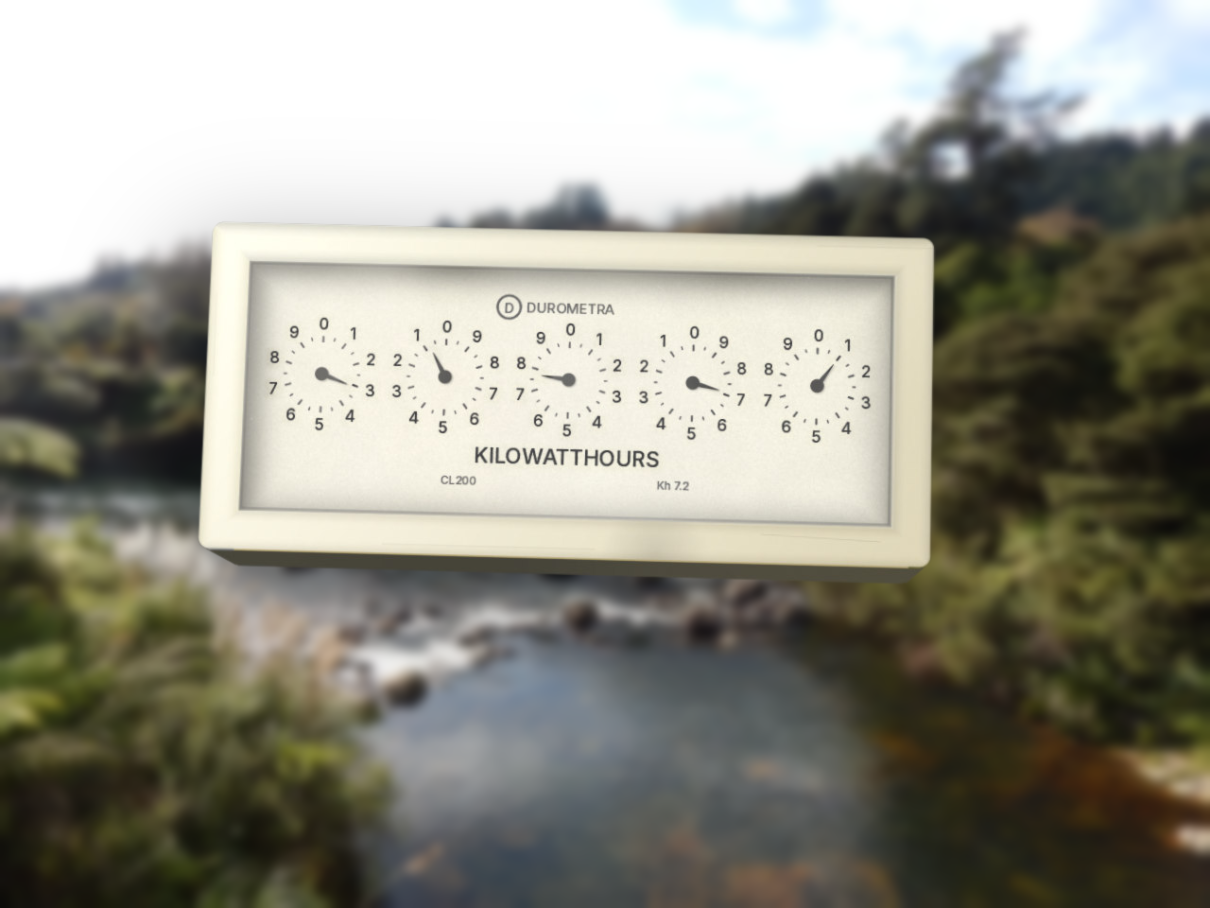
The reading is 30771 kWh
